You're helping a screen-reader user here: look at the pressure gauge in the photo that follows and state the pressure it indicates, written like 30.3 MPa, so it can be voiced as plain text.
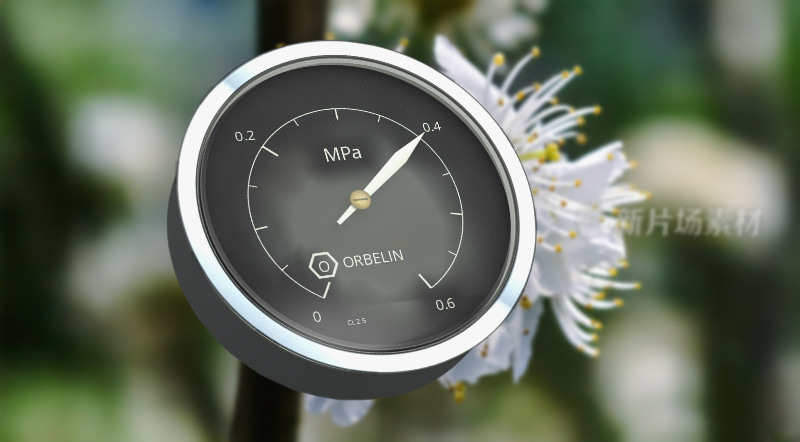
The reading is 0.4 MPa
